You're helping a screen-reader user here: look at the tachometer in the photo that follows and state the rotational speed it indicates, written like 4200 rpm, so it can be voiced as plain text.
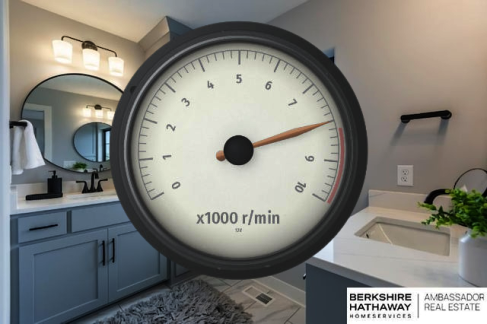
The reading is 8000 rpm
